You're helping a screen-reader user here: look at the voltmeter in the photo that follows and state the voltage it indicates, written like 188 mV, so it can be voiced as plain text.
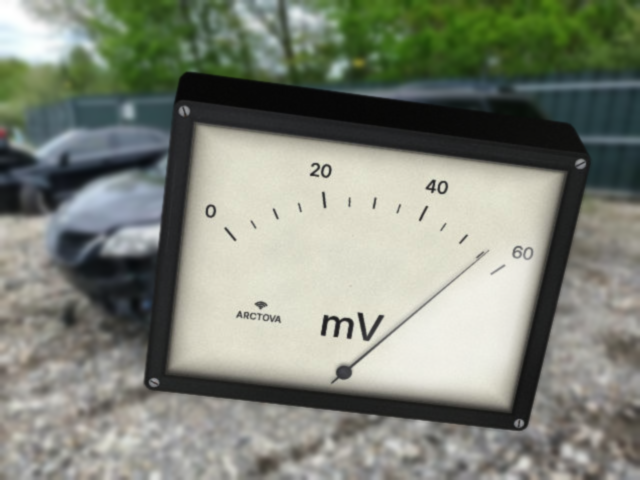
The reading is 55 mV
